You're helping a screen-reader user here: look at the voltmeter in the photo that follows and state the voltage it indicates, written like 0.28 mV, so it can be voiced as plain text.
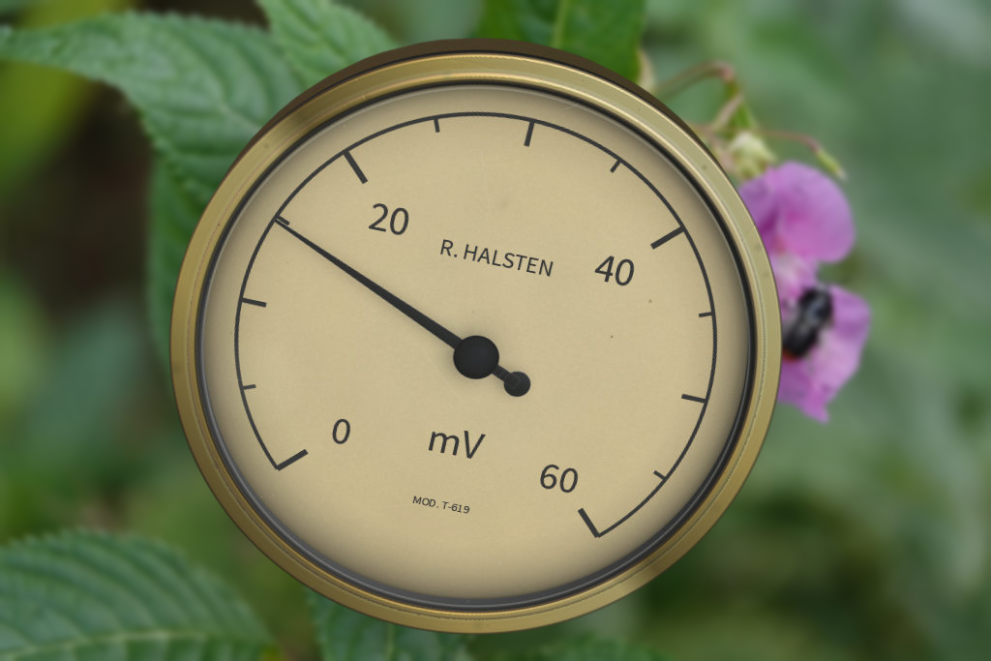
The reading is 15 mV
